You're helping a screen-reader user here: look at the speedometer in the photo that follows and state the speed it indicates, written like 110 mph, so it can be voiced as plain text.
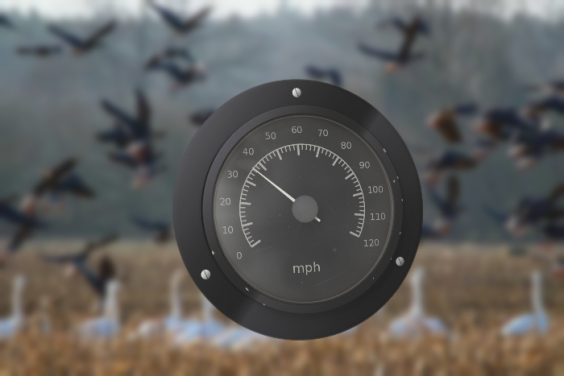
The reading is 36 mph
